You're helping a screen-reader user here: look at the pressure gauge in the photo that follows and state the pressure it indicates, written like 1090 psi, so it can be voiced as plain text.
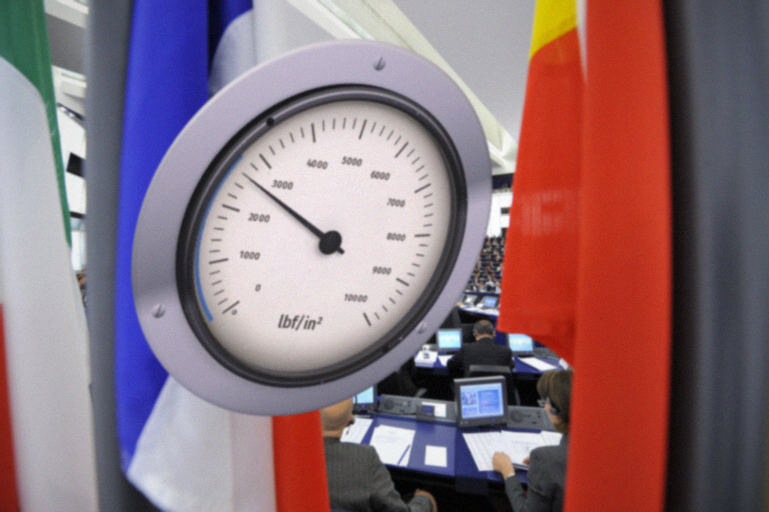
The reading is 2600 psi
